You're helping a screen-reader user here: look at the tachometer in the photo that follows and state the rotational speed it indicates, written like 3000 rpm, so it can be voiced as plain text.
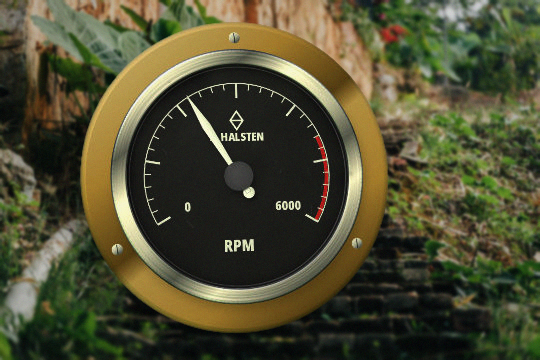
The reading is 2200 rpm
